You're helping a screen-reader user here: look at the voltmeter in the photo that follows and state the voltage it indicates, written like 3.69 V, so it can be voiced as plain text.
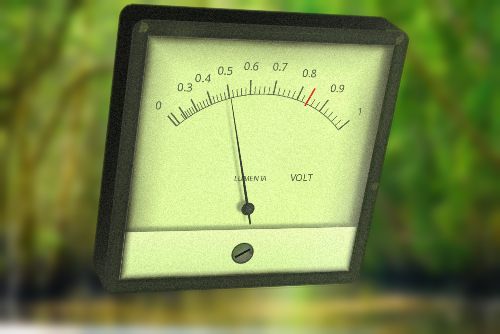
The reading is 0.5 V
